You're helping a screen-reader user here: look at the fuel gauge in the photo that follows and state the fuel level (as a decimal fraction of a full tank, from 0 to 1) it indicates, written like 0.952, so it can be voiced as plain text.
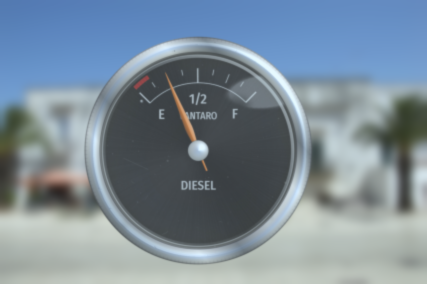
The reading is 0.25
